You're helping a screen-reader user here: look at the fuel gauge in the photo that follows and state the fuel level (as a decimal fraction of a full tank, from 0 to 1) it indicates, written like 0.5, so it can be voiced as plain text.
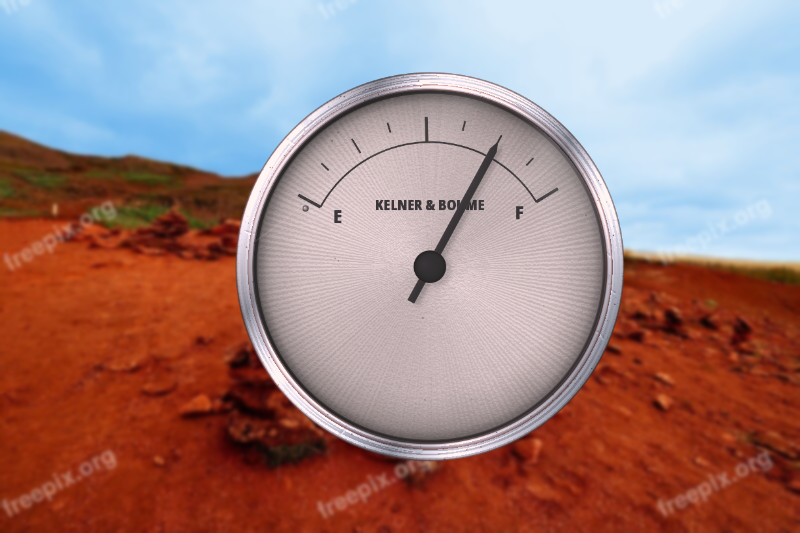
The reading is 0.75
